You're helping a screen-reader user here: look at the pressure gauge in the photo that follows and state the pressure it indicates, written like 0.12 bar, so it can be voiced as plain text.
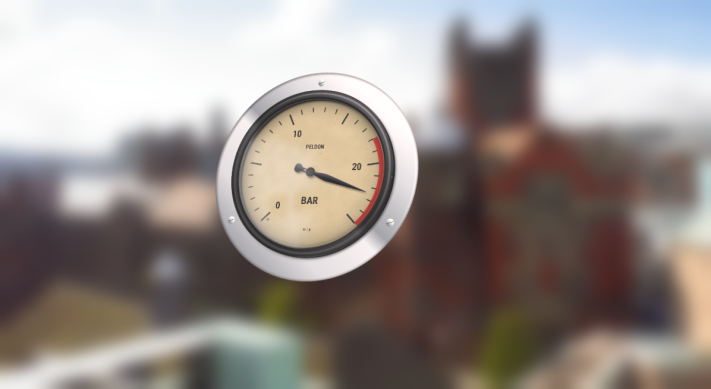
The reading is 22.5 bar
